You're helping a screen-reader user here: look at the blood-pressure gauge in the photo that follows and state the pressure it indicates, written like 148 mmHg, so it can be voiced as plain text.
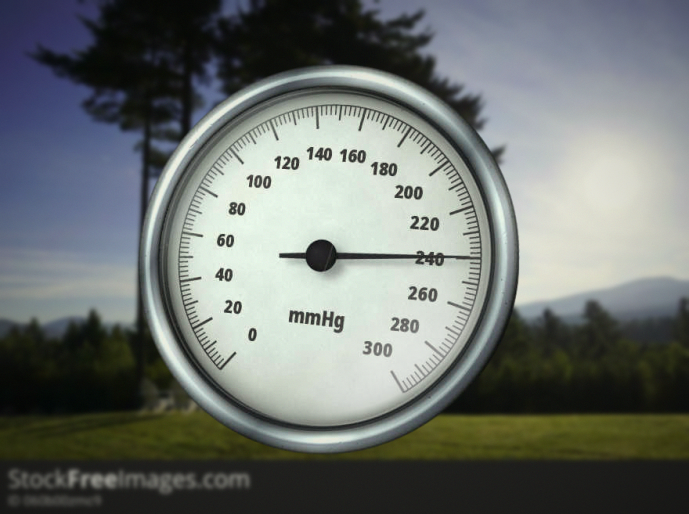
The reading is 240 mmHg
